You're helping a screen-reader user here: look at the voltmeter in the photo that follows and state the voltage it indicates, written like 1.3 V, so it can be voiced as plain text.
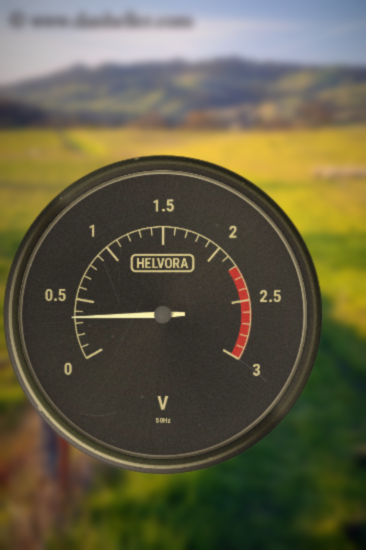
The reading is 0.35 V
